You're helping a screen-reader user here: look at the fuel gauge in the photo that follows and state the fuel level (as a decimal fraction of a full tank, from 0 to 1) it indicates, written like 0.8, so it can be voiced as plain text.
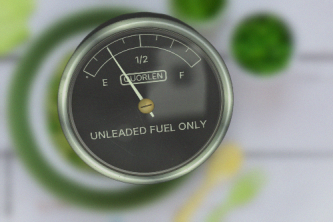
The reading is 0.25
